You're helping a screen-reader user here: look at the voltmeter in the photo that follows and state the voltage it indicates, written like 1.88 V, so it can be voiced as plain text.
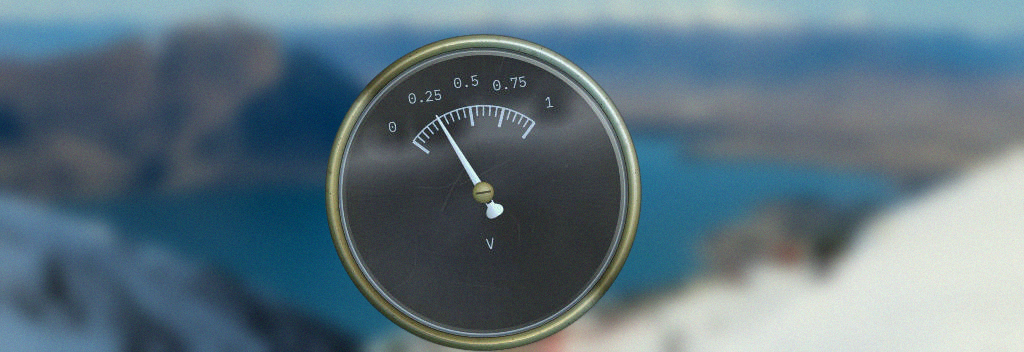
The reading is 0.25 V
